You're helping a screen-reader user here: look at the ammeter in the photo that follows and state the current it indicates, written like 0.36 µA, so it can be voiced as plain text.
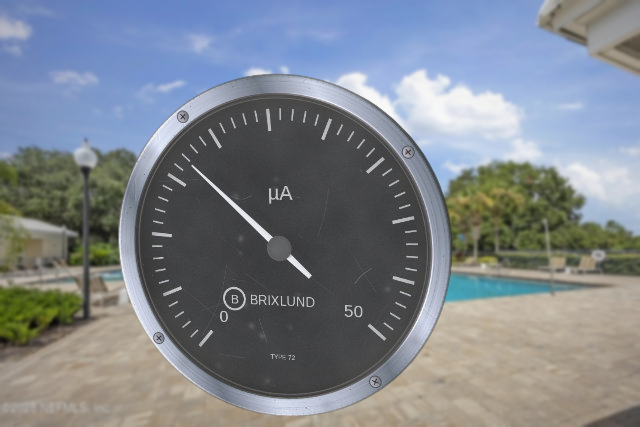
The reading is 17 µA
